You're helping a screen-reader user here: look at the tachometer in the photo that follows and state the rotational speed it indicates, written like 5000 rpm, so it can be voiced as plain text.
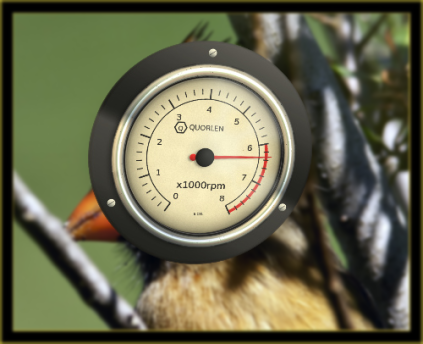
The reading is 6300 rpm
